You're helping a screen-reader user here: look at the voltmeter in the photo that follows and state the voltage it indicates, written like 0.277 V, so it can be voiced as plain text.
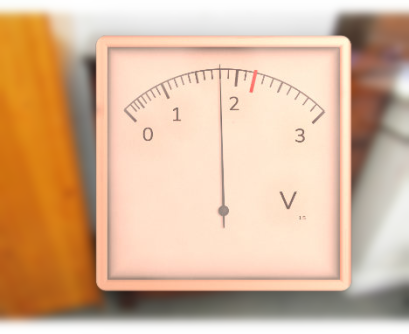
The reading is 1.8 V
